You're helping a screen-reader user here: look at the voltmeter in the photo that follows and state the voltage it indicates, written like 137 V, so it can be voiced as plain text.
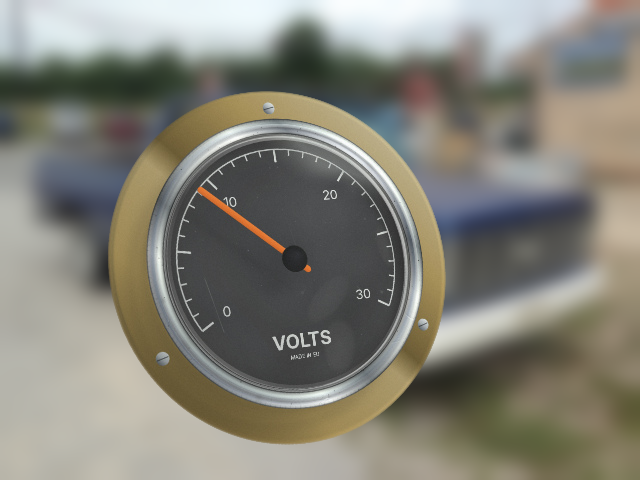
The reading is 9 V
